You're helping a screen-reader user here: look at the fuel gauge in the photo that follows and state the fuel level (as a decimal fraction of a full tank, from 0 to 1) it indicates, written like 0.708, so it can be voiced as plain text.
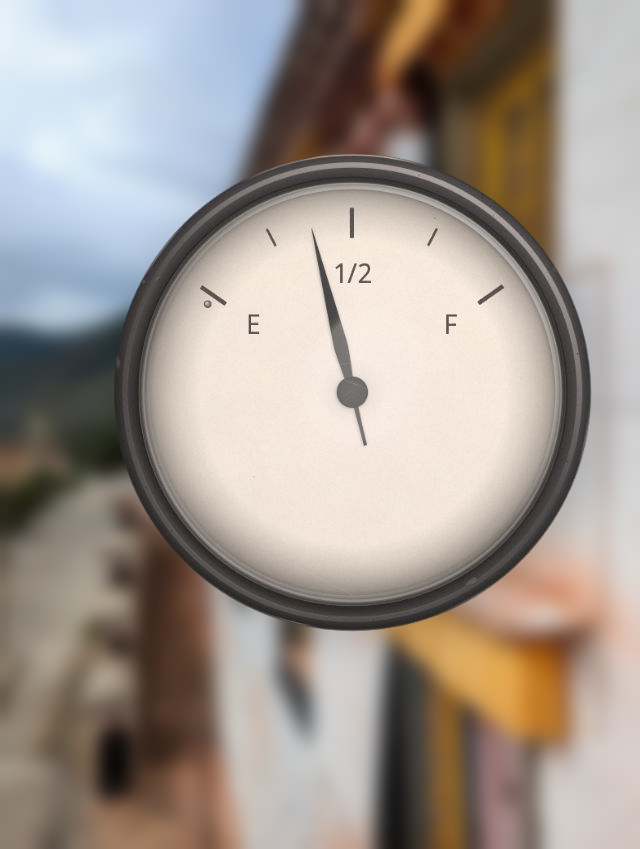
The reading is 0.375
